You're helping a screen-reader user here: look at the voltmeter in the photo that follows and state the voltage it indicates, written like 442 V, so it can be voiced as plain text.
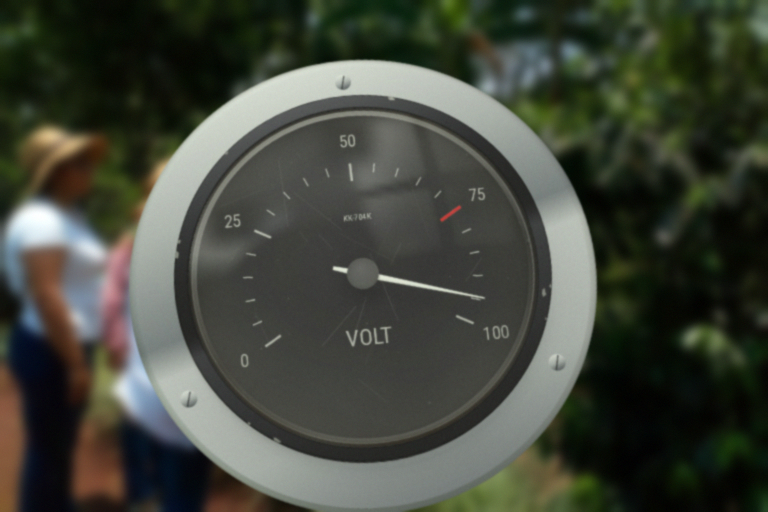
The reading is 95 V
